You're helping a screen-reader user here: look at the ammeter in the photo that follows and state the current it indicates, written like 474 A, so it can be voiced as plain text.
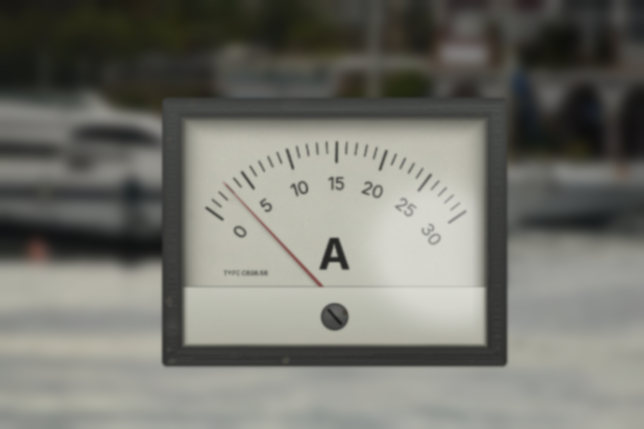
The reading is 3 A
